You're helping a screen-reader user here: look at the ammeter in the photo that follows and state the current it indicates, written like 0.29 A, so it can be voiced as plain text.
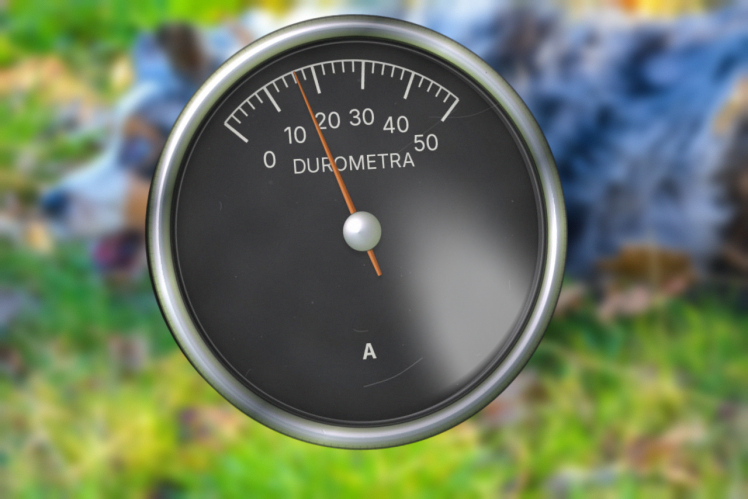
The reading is 16 A
